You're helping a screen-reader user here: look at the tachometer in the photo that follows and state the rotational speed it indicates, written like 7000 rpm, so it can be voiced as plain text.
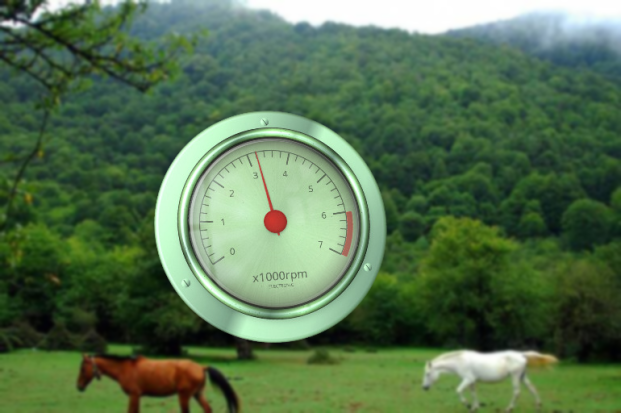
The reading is 3200 rpm
